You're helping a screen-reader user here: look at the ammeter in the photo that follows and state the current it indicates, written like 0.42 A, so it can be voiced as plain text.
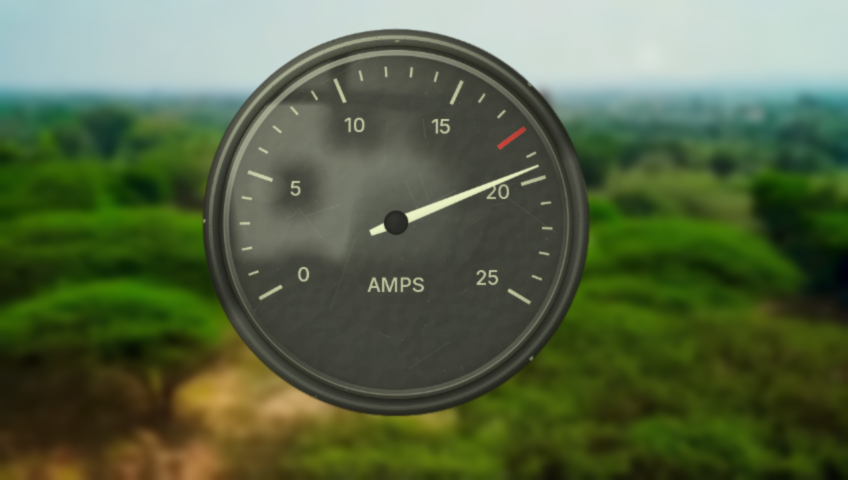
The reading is 19.5 A
